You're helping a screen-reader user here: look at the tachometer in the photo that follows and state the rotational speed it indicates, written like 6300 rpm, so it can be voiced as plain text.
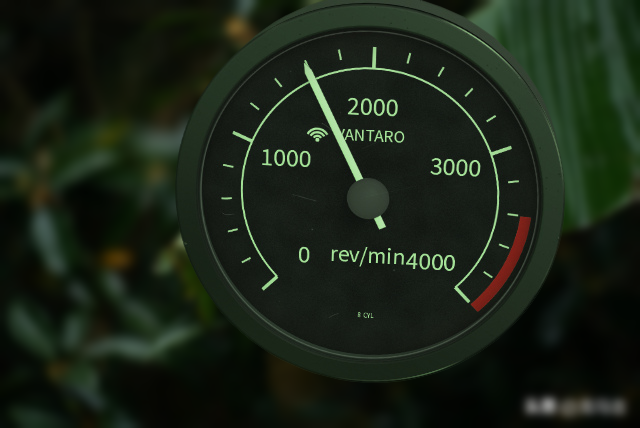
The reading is 1600 rpm
